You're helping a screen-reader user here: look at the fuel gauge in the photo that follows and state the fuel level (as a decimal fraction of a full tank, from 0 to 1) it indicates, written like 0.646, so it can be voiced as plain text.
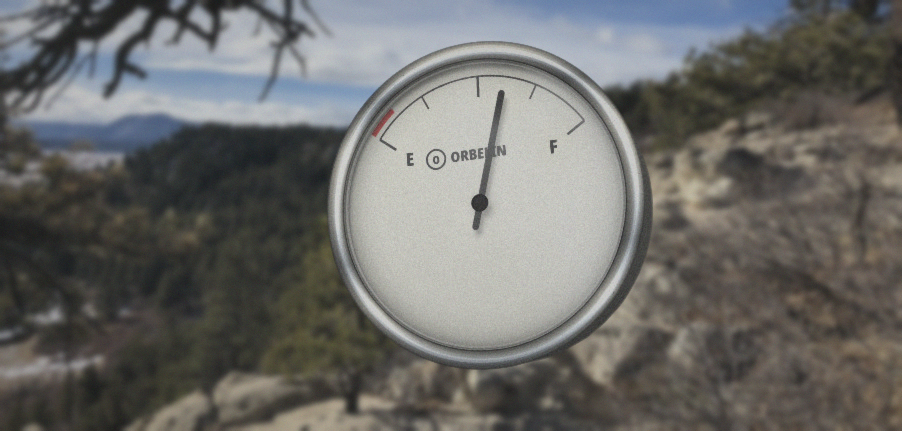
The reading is 0.625
